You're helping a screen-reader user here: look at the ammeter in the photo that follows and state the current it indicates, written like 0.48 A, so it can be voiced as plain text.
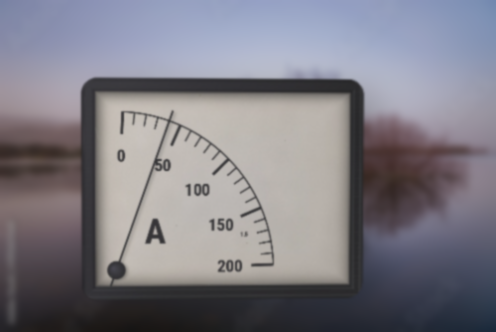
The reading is 40 A
